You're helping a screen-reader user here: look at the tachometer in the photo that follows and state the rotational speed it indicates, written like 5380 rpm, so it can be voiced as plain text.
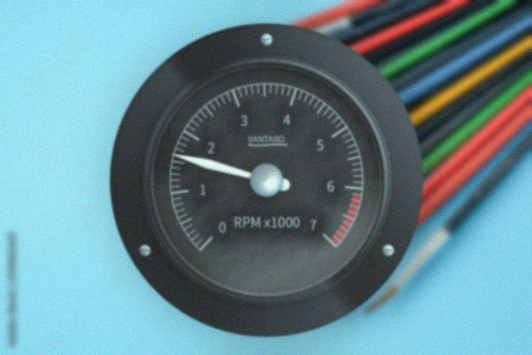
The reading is 1600 rpm
